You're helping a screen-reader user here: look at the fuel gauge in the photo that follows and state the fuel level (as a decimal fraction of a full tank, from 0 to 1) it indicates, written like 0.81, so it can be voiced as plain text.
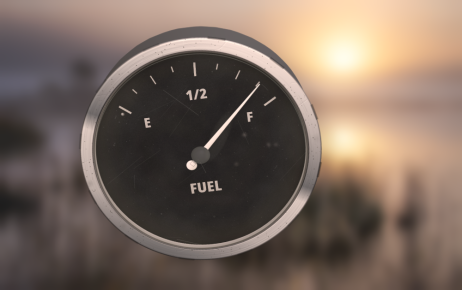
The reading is 0.875
